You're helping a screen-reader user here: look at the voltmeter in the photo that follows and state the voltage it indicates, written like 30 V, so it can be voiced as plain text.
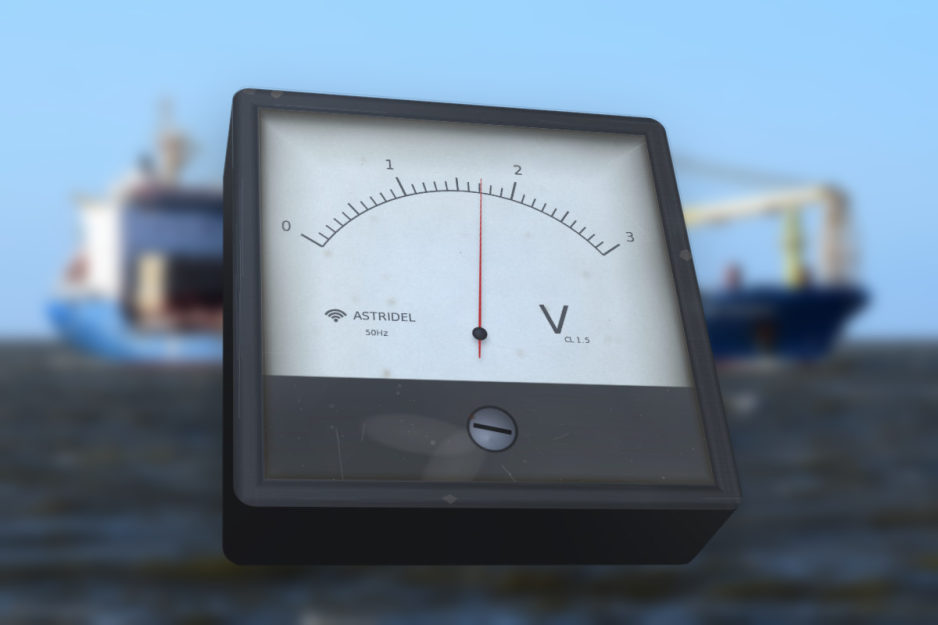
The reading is 1.7 V
